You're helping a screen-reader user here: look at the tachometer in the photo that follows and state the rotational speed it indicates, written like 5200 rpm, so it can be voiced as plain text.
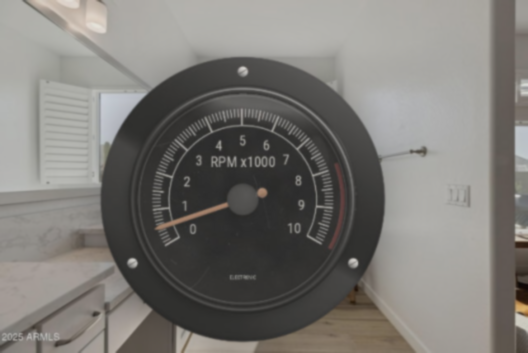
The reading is 500 rpm
